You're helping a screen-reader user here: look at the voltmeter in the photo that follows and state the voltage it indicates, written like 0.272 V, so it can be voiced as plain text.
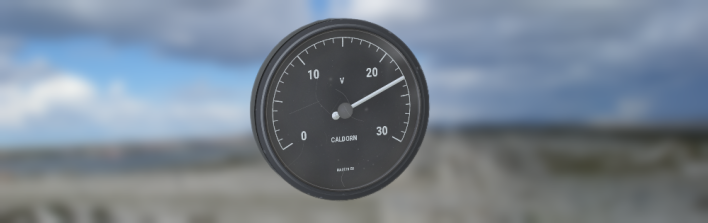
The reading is 23 V
